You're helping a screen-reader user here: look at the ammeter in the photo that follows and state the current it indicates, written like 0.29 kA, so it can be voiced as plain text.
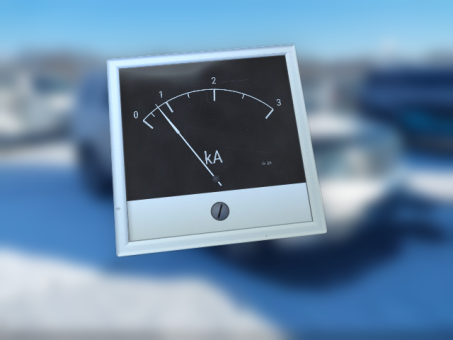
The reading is 0.75 kA
